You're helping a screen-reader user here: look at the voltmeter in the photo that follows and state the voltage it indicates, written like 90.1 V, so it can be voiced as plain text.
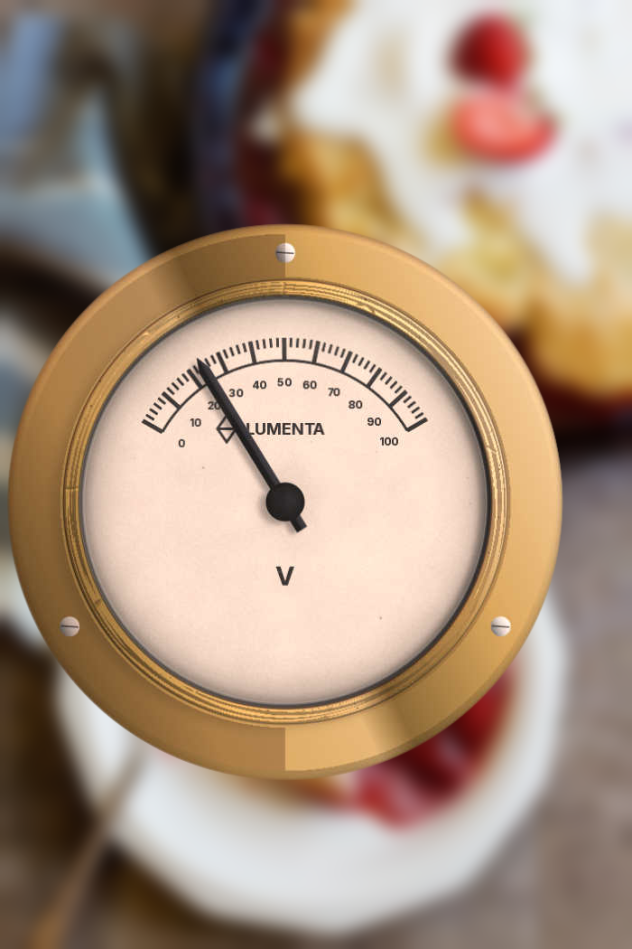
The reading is 24 V
